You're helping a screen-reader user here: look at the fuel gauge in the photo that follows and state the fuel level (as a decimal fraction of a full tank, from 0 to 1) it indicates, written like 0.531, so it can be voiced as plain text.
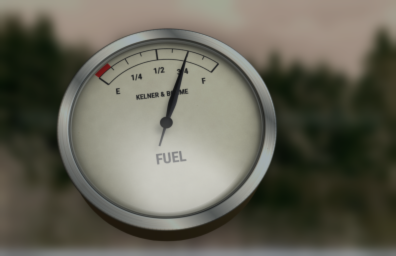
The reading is 0.75
